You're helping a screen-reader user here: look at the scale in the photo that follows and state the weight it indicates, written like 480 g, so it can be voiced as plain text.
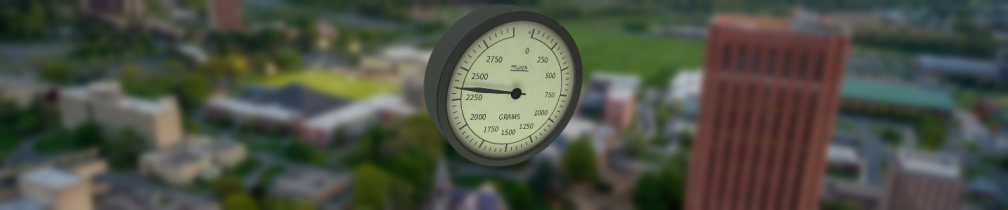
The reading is 2350 g
